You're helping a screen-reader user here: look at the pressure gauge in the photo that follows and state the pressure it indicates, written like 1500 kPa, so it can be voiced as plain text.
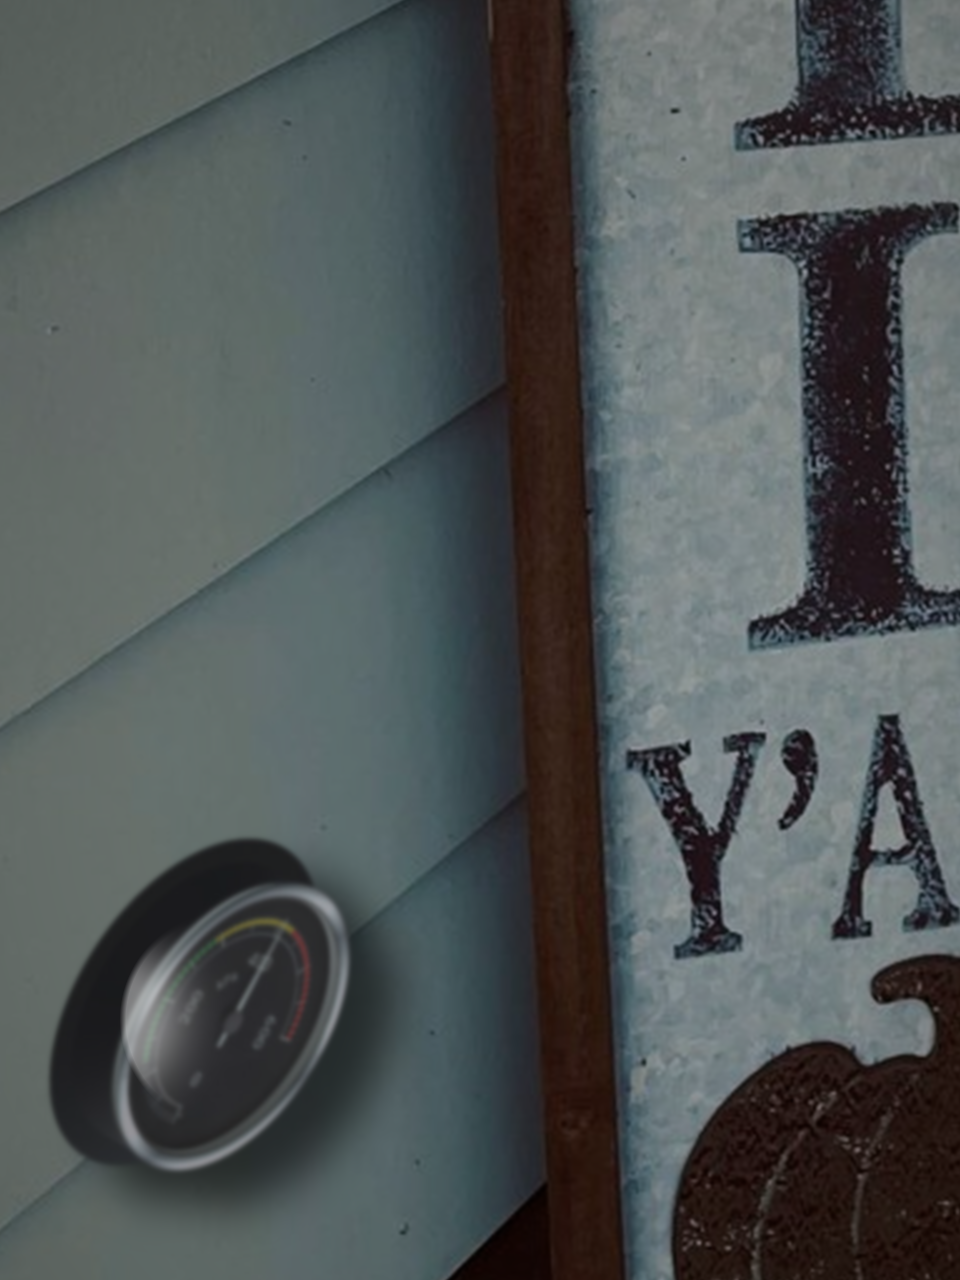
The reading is 400 kPa
